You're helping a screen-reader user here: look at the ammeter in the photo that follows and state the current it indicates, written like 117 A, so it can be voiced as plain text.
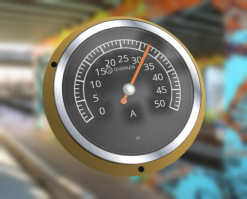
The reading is 32 A
